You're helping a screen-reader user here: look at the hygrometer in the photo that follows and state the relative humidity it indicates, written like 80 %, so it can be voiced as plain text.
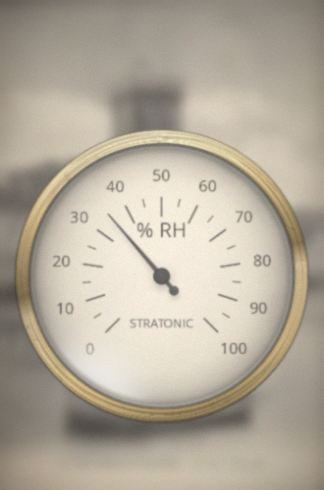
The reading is 35 %
